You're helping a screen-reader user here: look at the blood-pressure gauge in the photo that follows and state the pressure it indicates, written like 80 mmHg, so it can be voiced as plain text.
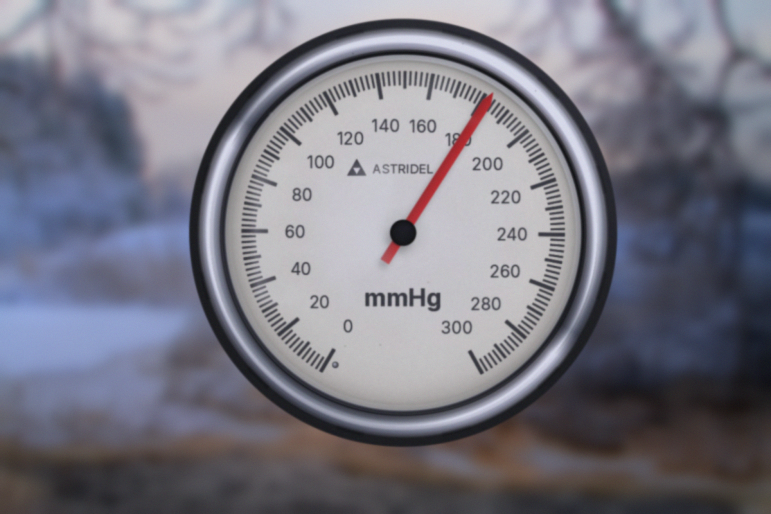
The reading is 182 mmHg
